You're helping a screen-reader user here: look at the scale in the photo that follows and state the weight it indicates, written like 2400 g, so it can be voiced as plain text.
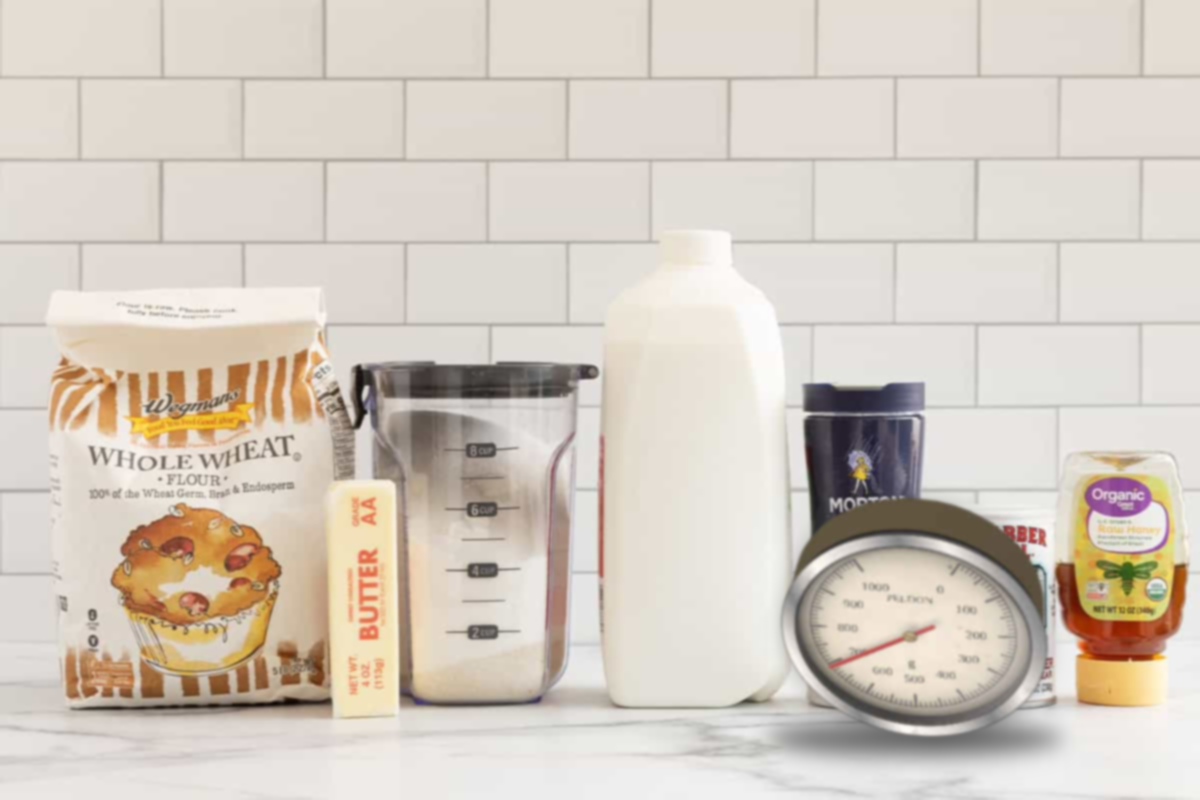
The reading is 700 g
